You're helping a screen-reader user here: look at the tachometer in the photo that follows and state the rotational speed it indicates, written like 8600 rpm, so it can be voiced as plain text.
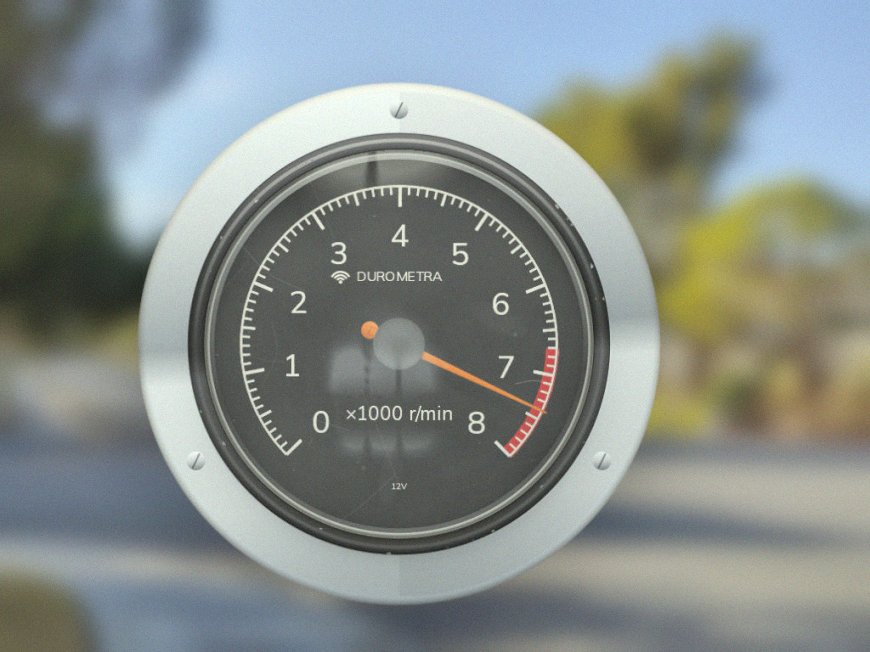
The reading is 7400 rpm
